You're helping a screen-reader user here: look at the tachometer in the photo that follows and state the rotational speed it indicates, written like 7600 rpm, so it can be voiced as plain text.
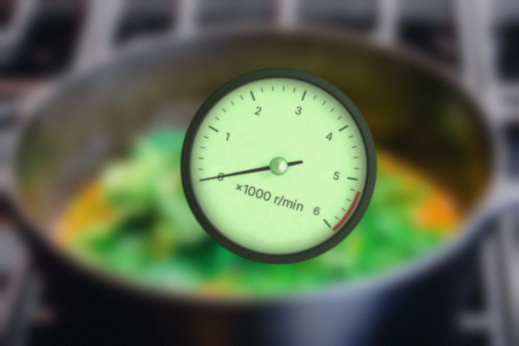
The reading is 0 rpm
